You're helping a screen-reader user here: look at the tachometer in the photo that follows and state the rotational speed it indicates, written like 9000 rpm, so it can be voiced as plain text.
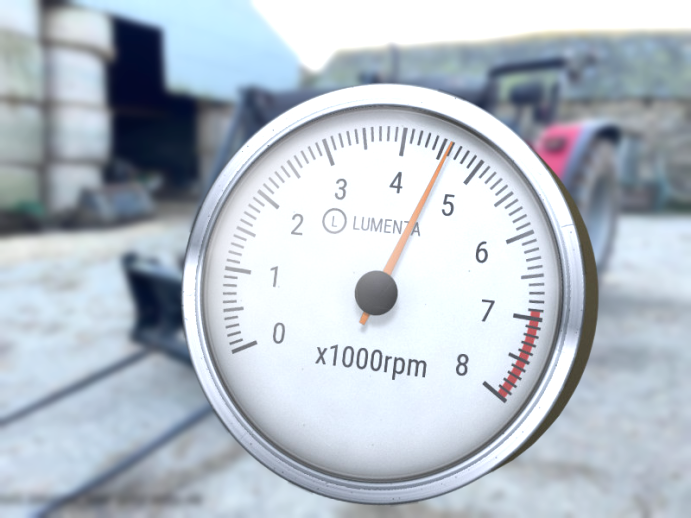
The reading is 4600 rpm
